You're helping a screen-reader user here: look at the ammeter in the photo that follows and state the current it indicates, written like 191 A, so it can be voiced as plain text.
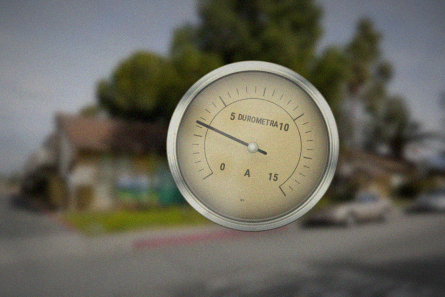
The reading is 3.25 A
